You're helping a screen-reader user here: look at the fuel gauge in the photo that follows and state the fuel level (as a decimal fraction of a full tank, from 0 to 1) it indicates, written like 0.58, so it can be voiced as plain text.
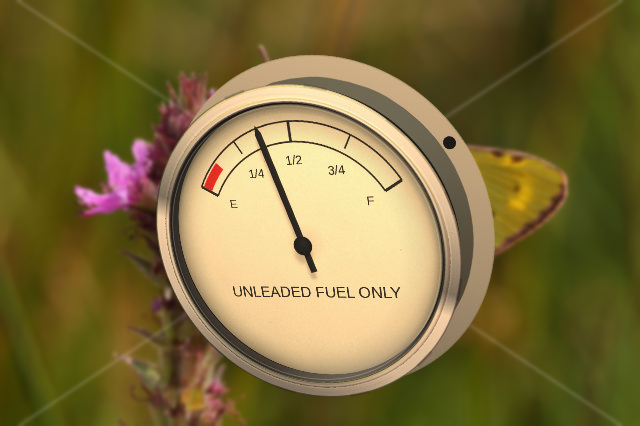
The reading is 0.375
